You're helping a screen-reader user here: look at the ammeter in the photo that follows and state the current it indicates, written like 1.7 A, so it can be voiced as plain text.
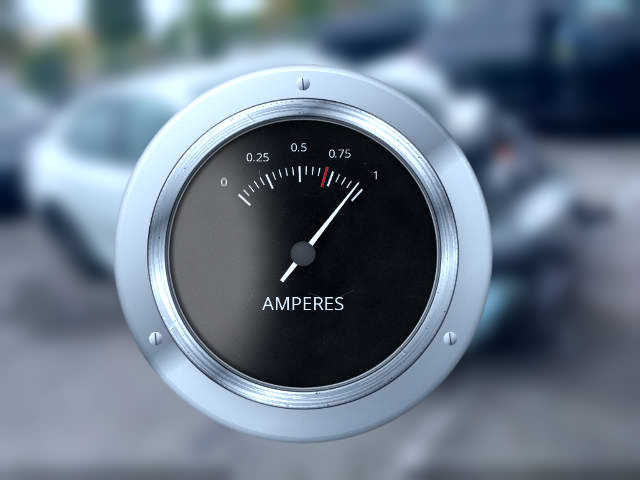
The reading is 0.95 A
